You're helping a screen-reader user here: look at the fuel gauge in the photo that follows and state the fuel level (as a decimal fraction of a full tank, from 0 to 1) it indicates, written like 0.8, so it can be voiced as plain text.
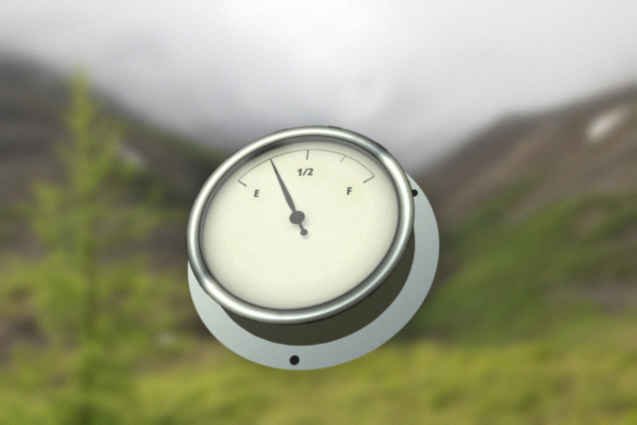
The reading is 0.25
